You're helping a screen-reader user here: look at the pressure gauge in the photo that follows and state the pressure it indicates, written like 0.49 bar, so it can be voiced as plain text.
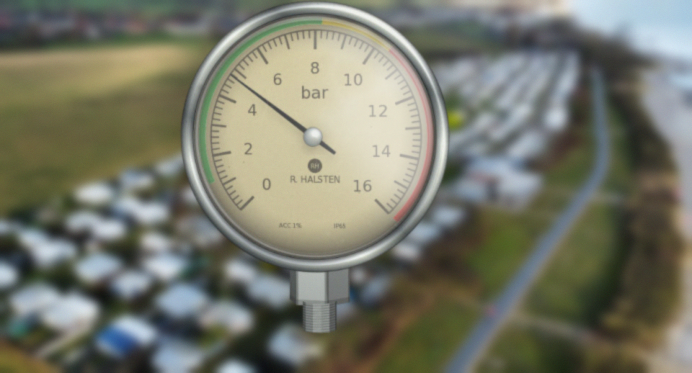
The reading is 4.8 bar
